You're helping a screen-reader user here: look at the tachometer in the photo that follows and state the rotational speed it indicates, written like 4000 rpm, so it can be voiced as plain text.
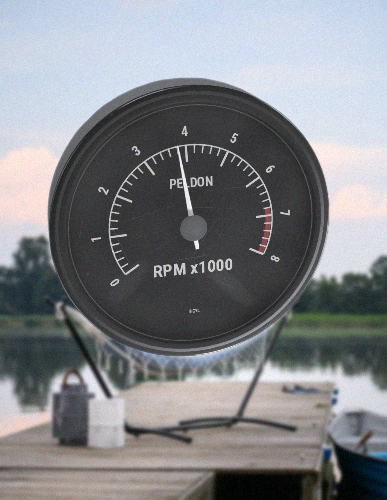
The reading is 3800 rpm
